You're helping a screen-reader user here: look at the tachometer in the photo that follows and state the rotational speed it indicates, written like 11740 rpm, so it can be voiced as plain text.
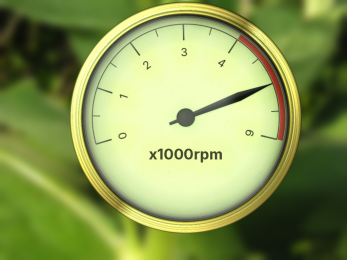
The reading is 5000 rpm
